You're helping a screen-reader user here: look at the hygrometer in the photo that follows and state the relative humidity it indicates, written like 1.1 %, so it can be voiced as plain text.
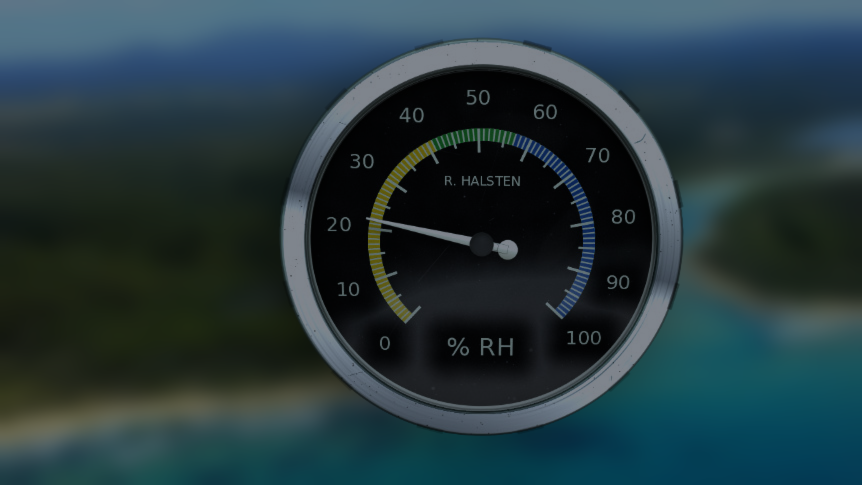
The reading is 22 %
